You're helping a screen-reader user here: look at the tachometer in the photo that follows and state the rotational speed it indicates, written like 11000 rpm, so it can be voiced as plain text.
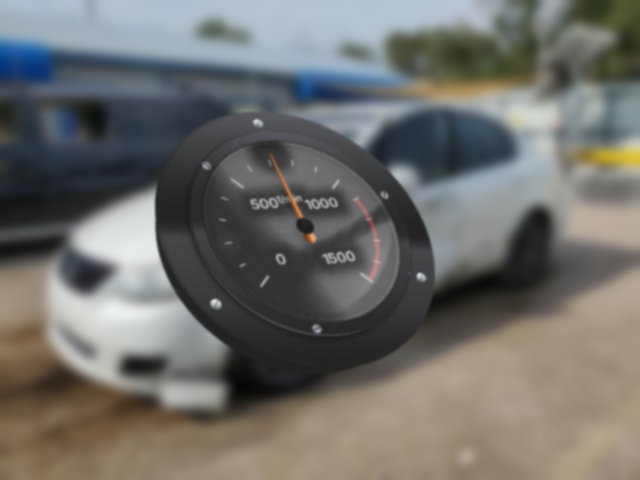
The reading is 700 rpm
